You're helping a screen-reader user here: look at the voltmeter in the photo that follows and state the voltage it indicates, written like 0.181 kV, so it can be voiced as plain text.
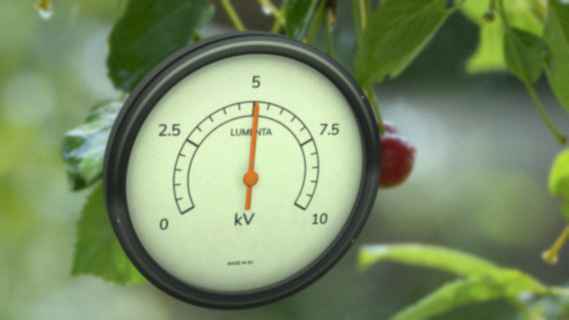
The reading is 5 kV
